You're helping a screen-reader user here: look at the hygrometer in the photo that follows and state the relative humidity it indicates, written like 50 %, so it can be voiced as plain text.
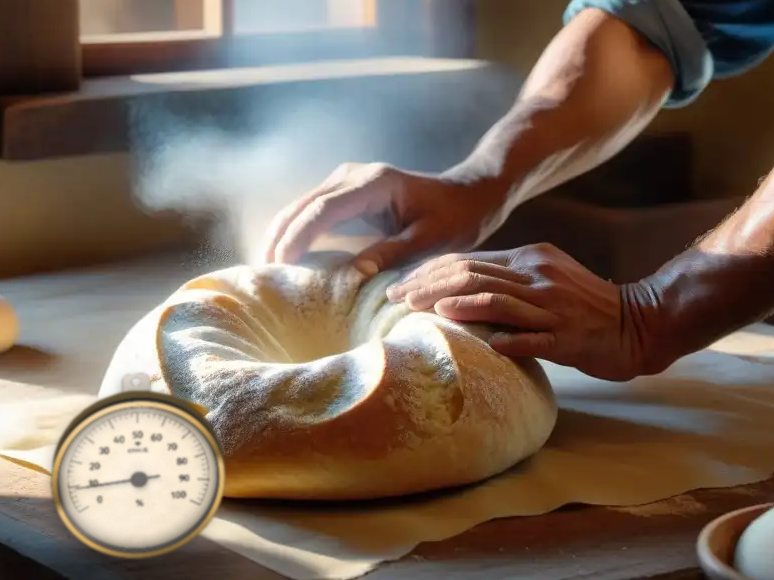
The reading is 10 %
